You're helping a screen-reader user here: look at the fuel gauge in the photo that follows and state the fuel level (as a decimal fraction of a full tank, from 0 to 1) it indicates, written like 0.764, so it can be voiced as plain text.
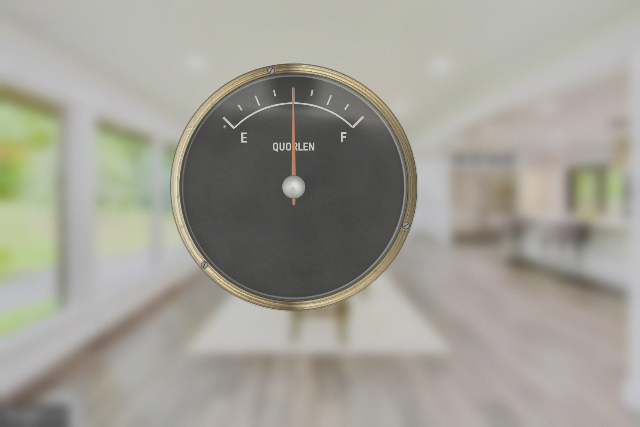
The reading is 0.5
